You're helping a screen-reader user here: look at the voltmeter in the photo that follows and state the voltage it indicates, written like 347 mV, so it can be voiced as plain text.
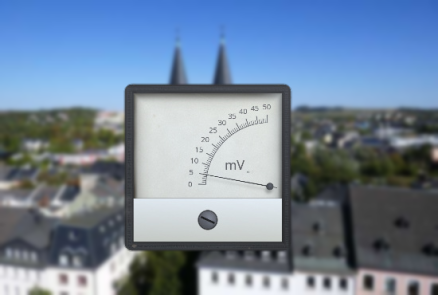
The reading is 5 mV
